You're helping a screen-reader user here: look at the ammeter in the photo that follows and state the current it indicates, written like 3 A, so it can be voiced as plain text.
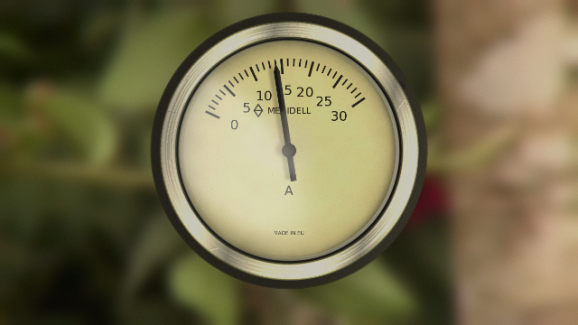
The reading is 14 A
